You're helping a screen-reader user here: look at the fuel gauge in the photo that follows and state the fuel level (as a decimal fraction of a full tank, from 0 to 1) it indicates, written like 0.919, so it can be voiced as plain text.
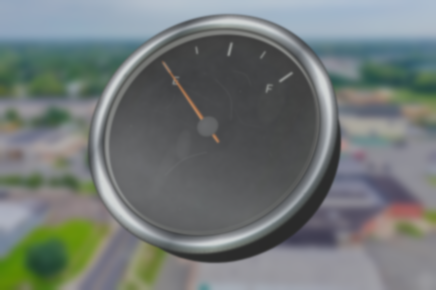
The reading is 0
